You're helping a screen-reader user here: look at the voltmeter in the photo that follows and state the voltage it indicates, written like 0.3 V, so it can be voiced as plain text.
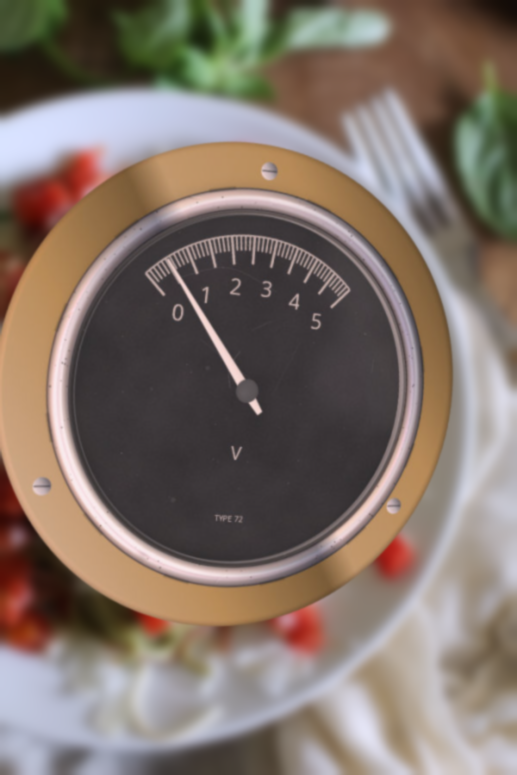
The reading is 0.5 V
